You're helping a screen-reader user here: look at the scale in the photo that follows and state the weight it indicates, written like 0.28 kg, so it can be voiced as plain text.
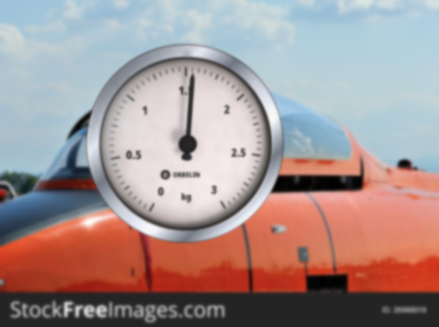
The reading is 1.55 kg
